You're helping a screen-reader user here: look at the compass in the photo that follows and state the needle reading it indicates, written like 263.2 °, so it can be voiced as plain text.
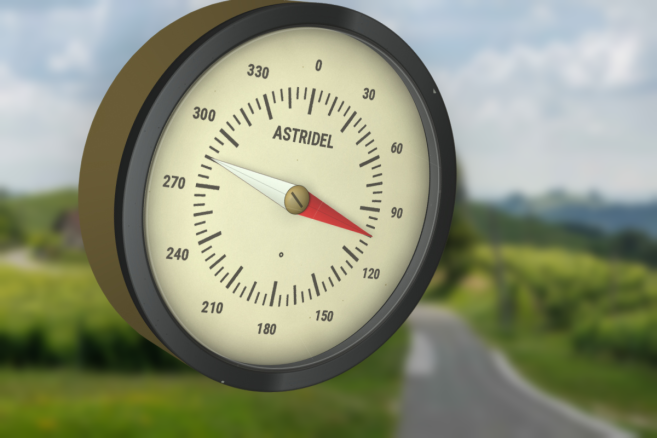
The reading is 105 °
